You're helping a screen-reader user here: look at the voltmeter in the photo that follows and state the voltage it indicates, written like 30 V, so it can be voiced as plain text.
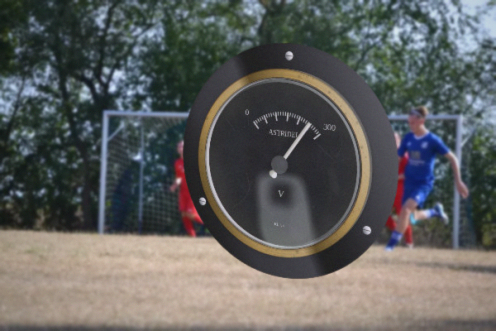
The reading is 250 V
